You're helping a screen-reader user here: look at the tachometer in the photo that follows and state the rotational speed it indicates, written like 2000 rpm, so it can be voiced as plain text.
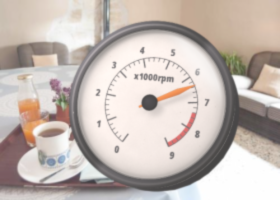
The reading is 6400 rpm
